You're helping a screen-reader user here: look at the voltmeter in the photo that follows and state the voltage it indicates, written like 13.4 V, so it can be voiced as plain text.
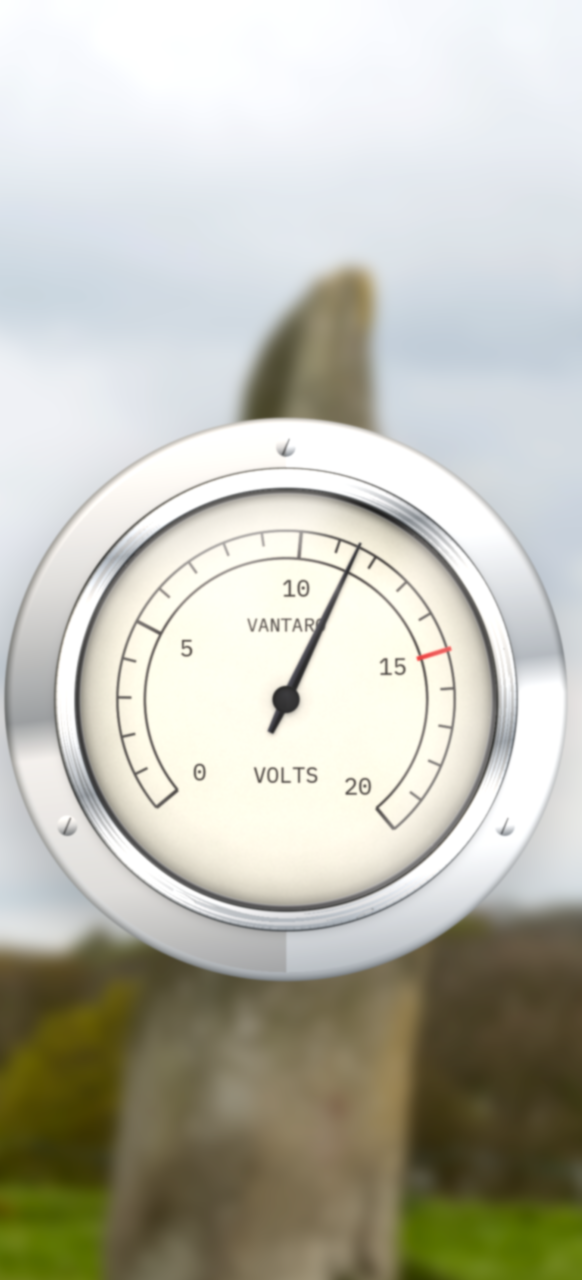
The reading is 11.5 V
